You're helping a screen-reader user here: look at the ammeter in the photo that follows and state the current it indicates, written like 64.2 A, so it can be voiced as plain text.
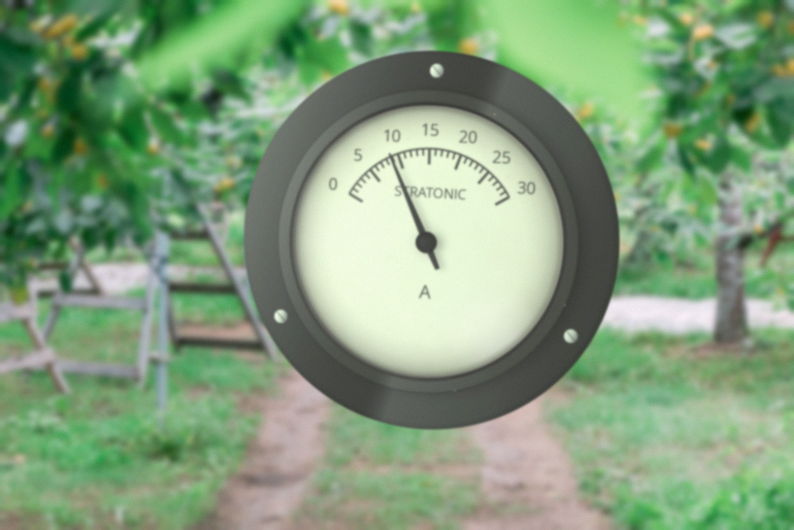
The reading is 9 A
